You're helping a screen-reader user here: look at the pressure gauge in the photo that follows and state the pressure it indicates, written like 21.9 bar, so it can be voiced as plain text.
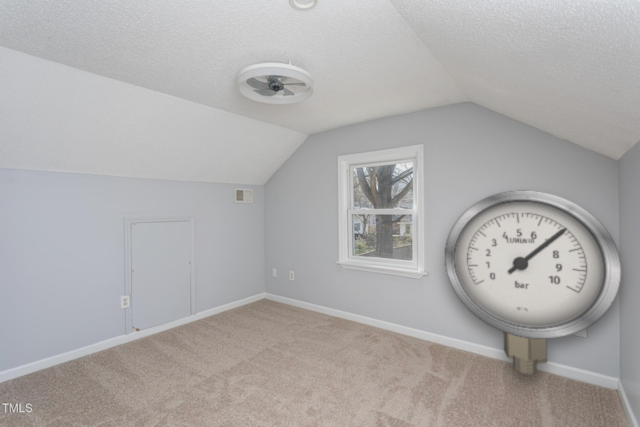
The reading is 7 bar
